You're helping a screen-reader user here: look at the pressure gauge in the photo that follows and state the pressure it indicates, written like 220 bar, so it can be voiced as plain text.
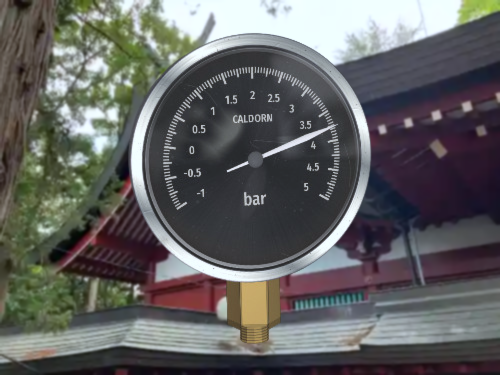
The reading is 3.75 bar
